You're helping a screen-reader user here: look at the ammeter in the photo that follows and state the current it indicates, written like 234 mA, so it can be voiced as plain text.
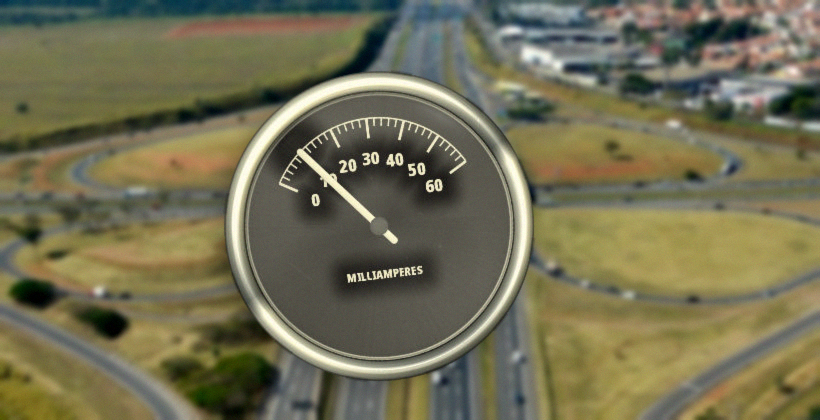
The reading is 10 mA
